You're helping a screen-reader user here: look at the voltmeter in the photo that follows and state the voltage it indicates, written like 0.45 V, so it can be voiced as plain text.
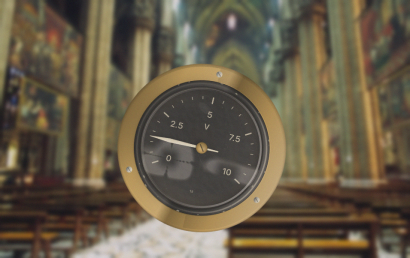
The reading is 1.25 V
